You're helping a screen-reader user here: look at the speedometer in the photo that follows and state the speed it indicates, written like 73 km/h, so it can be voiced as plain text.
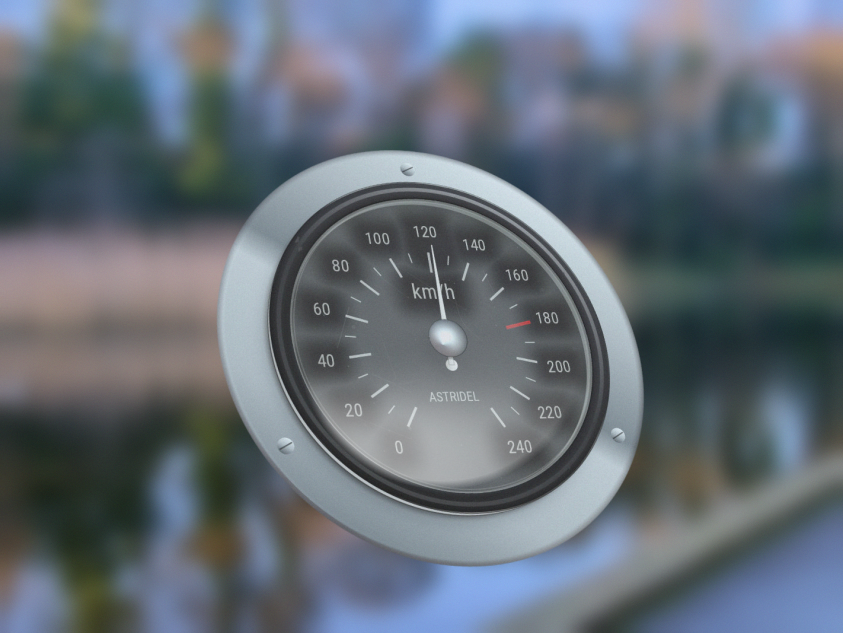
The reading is 120 km/h
